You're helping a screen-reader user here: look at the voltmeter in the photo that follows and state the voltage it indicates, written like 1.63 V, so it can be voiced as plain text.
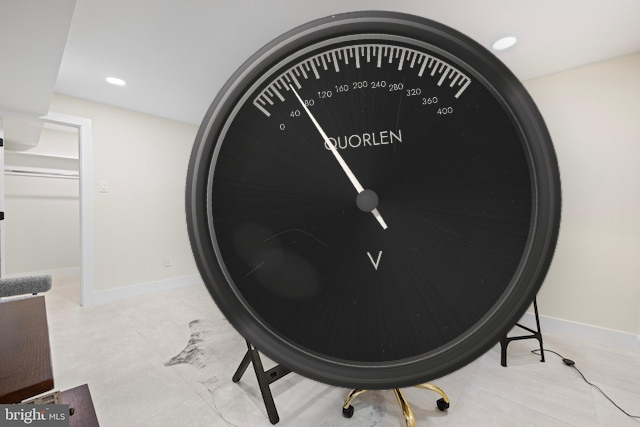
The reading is 70 V
